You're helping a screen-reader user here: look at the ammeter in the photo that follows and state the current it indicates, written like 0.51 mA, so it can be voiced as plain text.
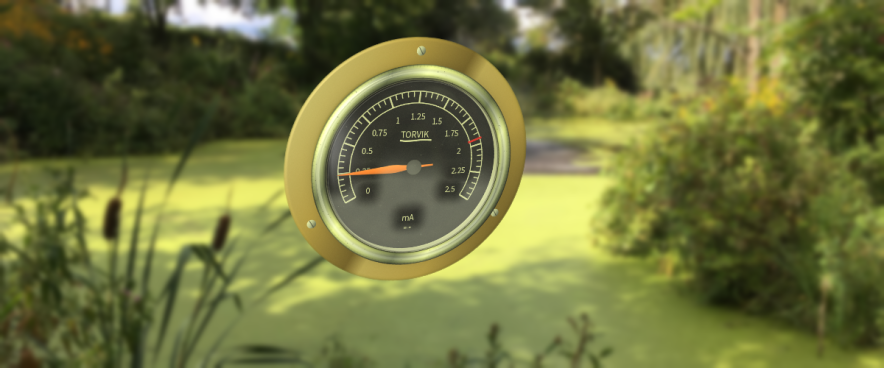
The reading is 0.25 mA
